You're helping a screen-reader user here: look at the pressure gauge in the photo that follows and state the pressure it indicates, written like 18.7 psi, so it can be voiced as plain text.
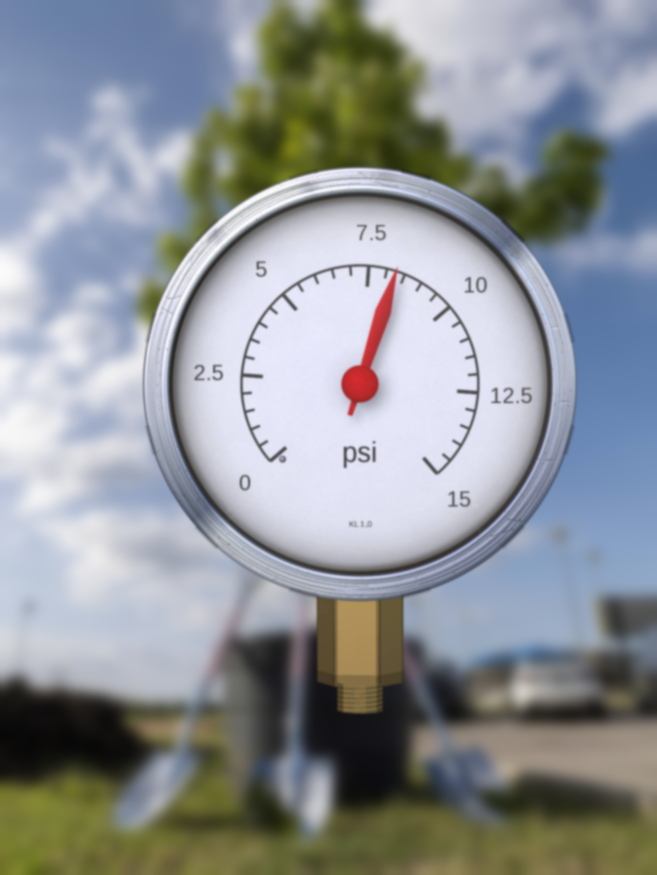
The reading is 8.25 psi
